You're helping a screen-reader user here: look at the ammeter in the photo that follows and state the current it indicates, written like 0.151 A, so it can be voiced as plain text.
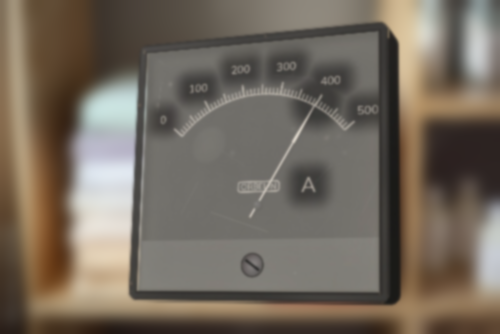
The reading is 400 A
